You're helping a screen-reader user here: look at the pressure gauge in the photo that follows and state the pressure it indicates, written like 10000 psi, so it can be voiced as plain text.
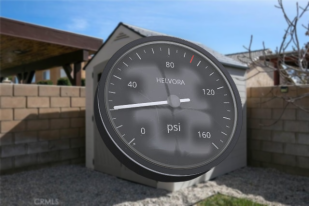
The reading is 20 psi
